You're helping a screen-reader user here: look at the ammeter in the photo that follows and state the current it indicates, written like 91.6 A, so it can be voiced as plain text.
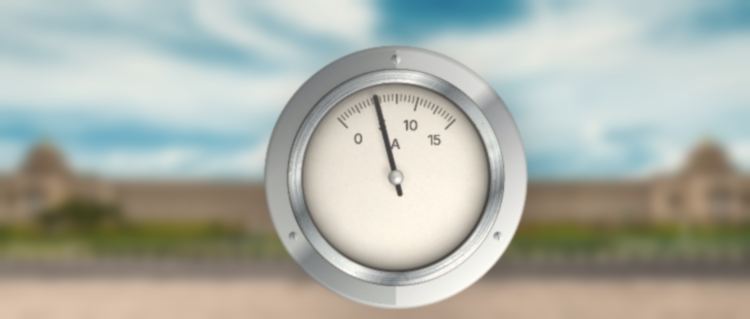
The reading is 5 A
